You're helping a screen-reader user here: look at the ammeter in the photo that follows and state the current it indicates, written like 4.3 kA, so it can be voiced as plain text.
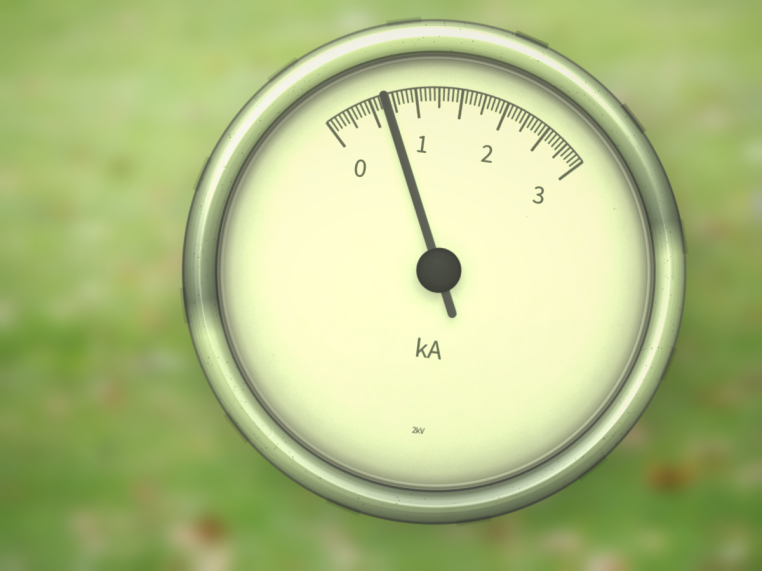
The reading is 0.65 kA
